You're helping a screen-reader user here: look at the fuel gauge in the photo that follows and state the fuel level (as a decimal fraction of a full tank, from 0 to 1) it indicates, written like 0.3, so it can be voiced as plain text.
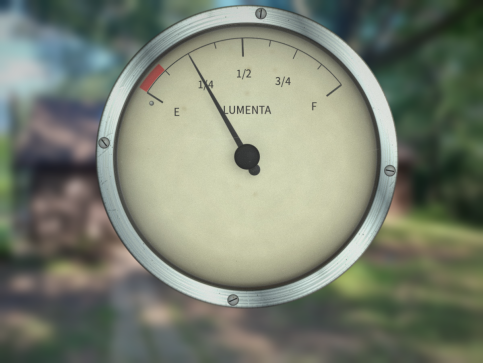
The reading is 0.25
